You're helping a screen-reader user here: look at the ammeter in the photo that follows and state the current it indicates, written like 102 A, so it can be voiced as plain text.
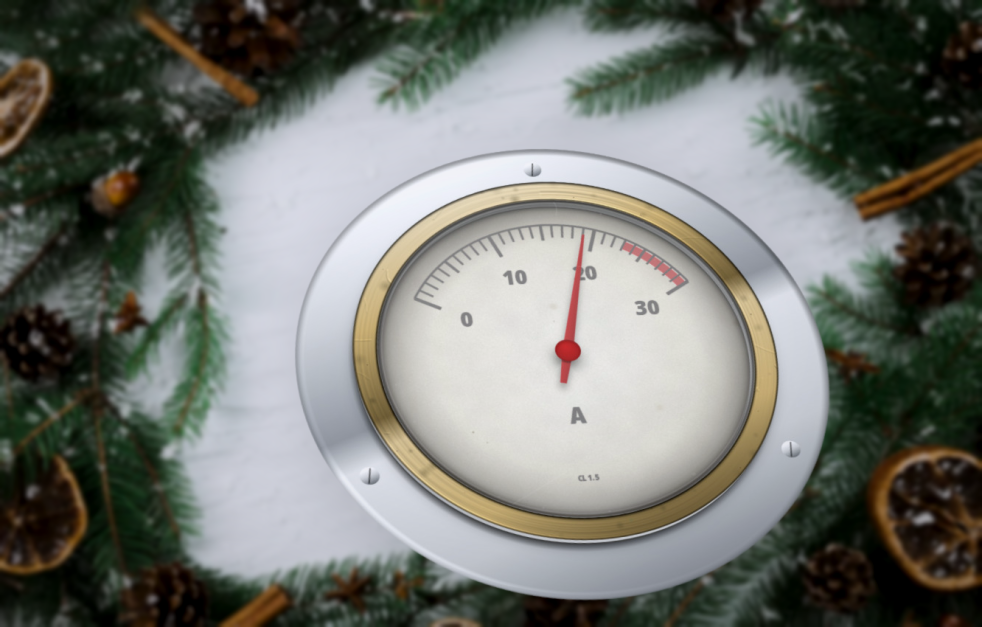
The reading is 19 A
